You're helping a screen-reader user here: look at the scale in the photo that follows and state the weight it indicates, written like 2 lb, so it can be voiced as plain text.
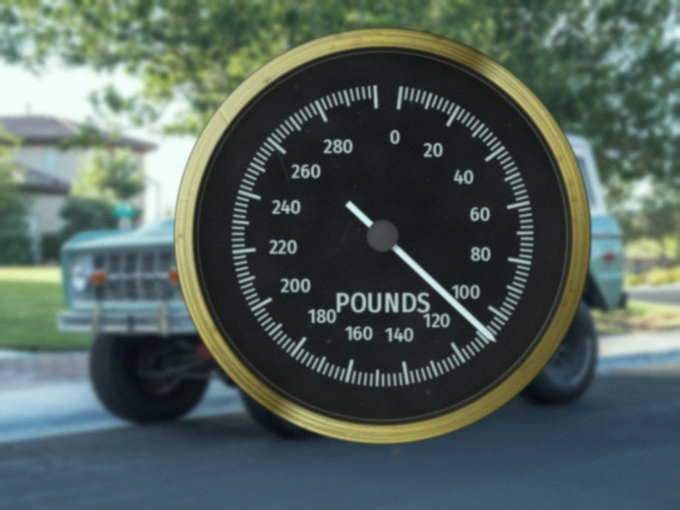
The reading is 108 lb
